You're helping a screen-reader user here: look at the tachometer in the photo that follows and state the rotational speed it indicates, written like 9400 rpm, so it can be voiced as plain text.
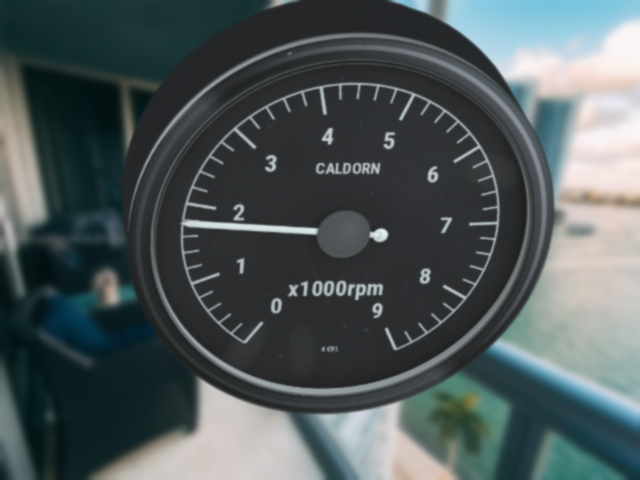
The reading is 1800 rpm
